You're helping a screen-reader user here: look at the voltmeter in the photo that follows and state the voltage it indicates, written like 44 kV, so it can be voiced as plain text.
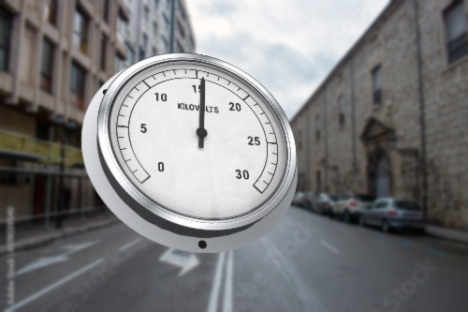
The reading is 15.5 kV
